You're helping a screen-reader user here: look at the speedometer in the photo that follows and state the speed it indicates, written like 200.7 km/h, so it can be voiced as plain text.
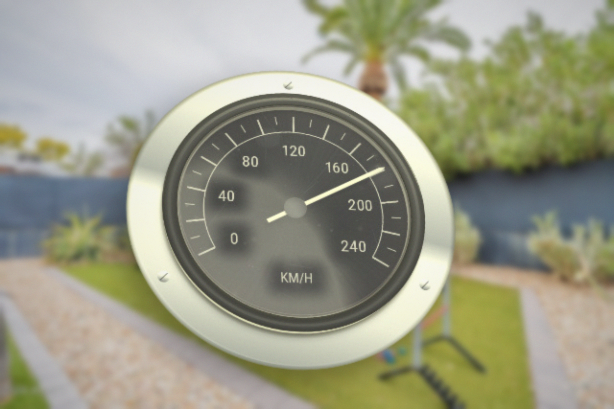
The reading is 180 km/h
